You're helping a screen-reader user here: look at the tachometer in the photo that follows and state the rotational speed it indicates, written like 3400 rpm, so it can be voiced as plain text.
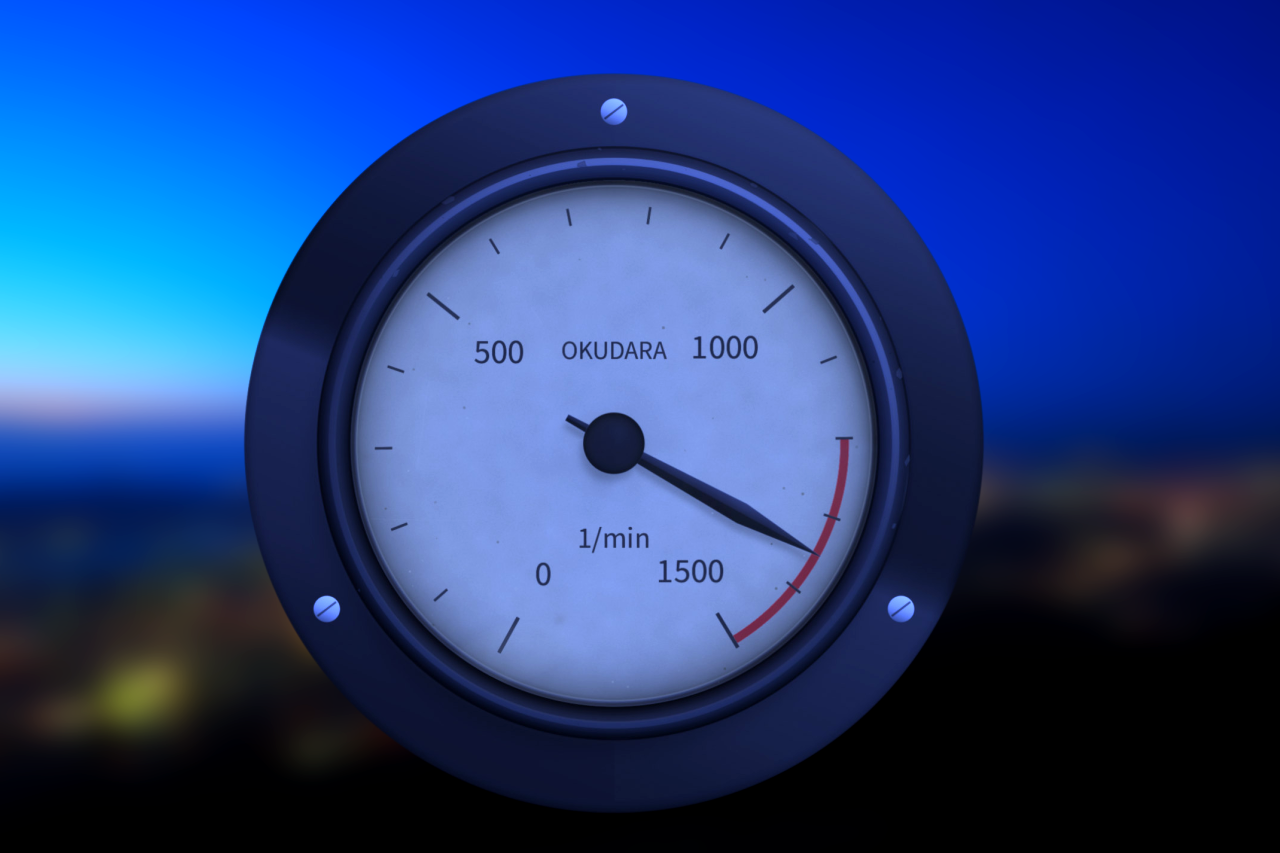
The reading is 1350 rpm
